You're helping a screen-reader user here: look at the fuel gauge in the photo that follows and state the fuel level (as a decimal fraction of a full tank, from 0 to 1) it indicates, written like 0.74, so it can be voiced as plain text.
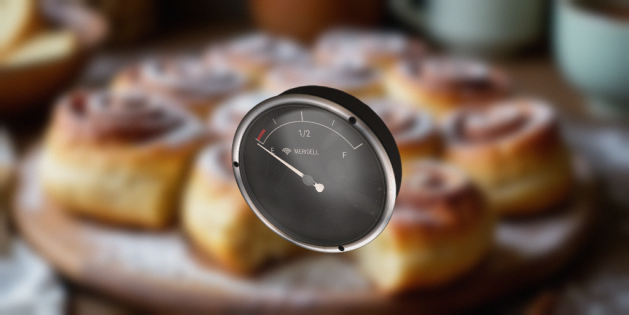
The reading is 0
